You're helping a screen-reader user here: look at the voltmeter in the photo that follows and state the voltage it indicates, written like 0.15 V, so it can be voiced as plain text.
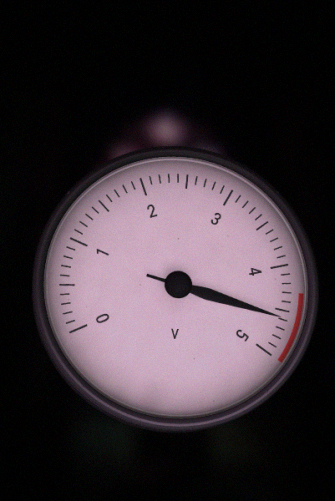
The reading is 4.6 V
